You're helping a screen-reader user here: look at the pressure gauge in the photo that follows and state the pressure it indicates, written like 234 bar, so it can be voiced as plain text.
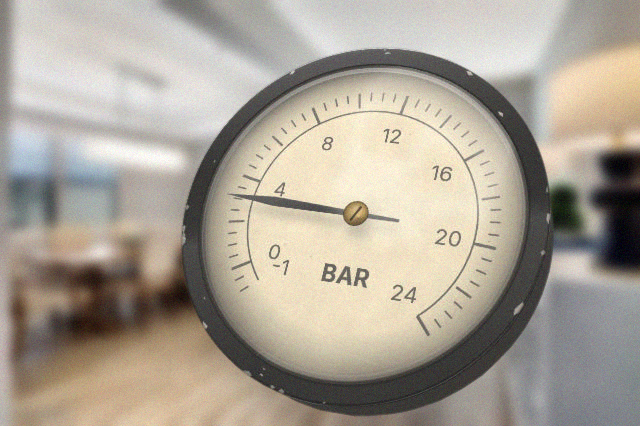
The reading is 3 bar
